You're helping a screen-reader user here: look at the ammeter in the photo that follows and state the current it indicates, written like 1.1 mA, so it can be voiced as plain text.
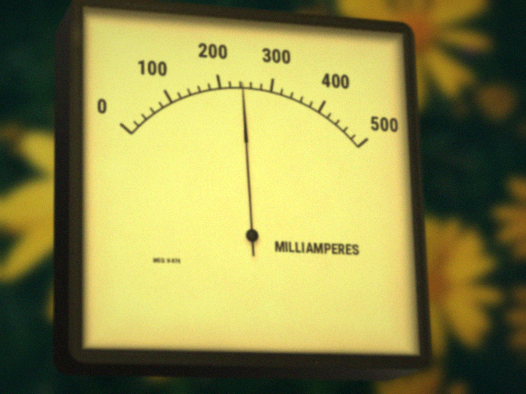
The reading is 240 mA
